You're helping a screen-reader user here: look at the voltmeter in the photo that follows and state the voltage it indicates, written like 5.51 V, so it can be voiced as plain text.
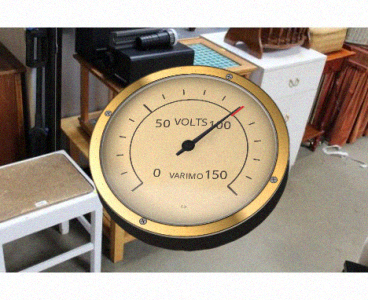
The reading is 100 V
